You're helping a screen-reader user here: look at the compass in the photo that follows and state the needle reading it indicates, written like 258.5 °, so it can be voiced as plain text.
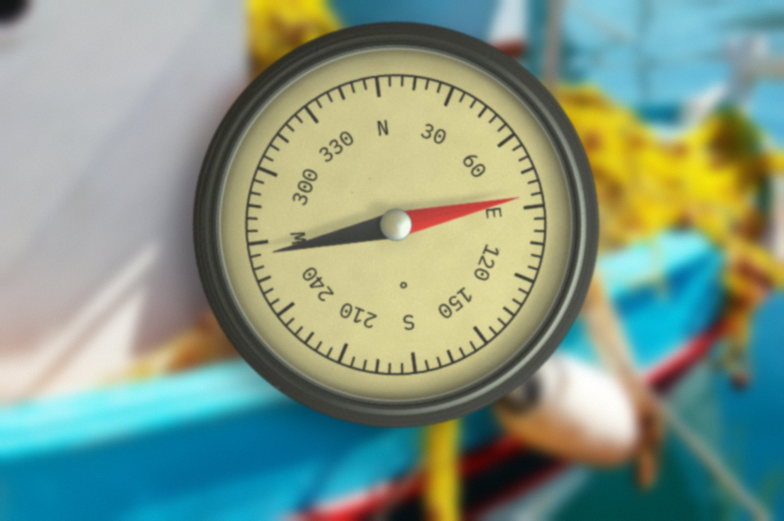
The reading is 85 °
